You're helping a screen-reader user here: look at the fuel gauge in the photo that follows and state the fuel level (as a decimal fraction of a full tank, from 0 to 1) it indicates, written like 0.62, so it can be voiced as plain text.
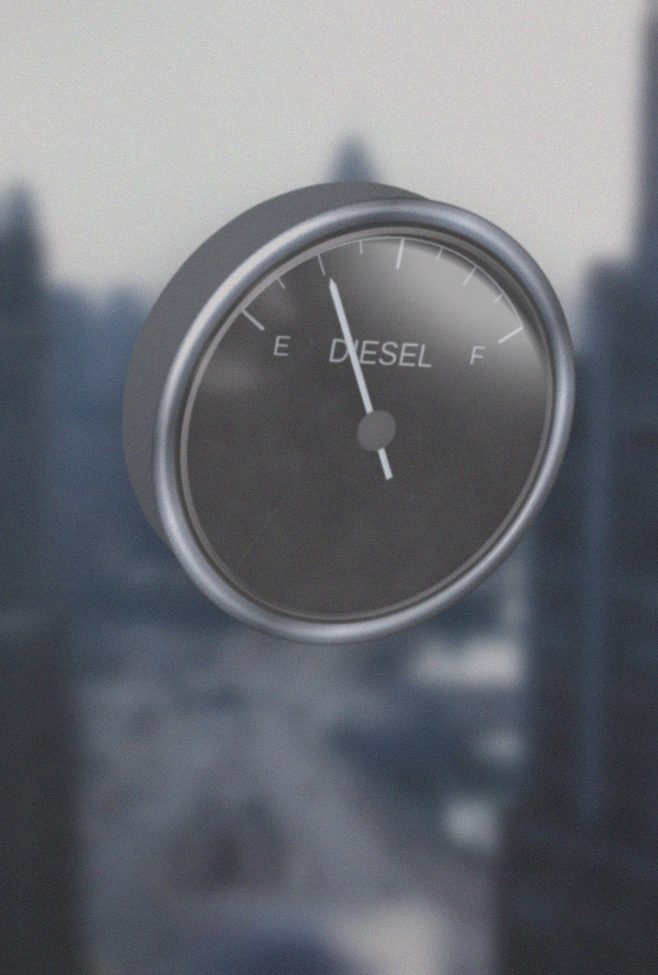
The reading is 0.25
